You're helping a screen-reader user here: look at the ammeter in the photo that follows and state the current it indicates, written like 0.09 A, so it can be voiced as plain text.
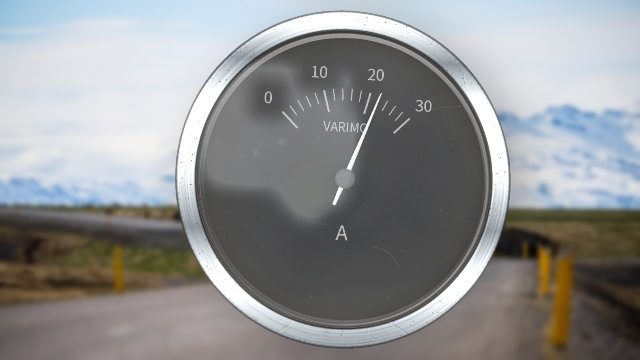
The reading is 22 A
